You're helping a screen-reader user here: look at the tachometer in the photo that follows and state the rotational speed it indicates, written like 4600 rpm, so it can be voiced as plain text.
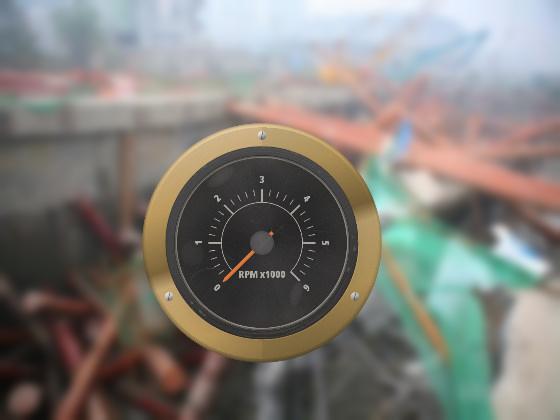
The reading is 0 rpm
